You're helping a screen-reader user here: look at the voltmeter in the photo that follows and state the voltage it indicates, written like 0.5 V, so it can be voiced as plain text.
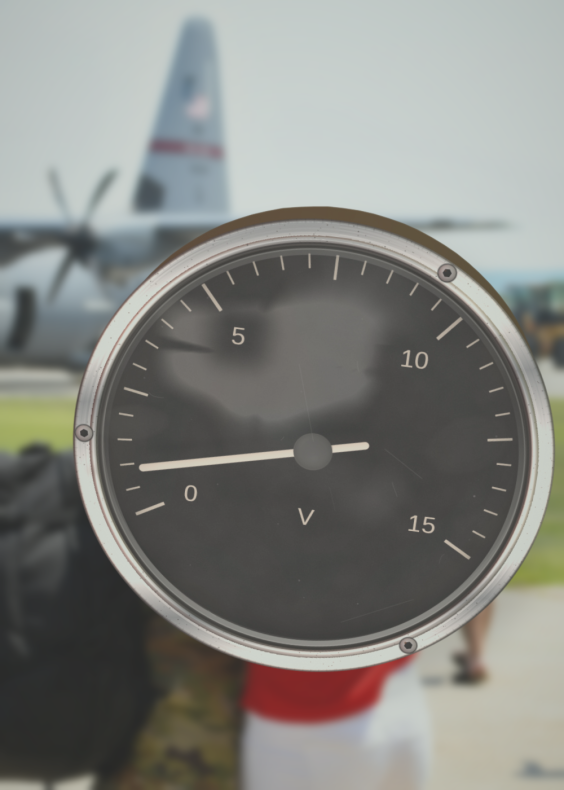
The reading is 1 V
